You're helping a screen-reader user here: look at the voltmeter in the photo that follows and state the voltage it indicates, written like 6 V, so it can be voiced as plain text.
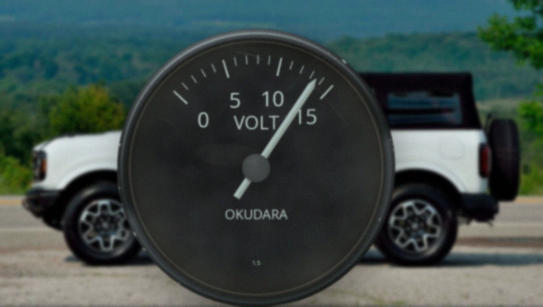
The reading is 13.5 V
